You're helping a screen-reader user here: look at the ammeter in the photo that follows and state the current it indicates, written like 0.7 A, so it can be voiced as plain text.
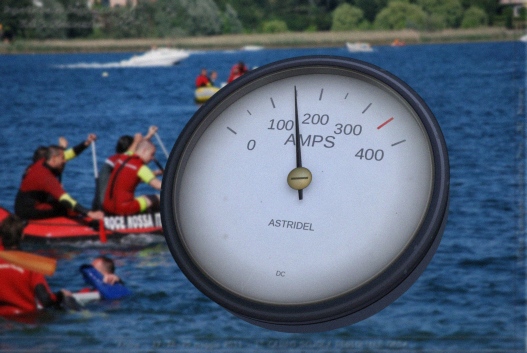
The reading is 150 A
